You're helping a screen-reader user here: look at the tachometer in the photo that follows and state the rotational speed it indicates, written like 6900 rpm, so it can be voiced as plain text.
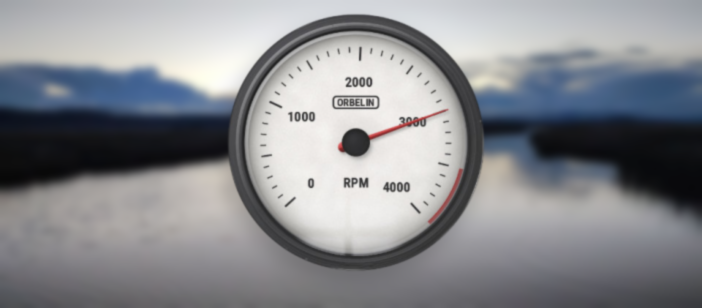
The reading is 3000 rpm
